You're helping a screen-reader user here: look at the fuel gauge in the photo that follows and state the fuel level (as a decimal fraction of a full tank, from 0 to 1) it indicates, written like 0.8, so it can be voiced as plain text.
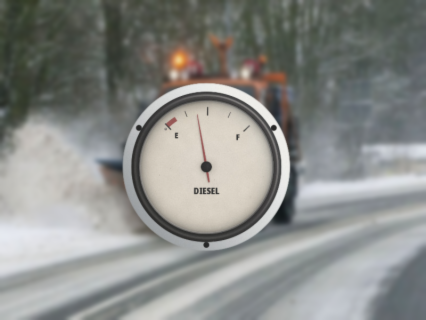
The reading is 0.375
